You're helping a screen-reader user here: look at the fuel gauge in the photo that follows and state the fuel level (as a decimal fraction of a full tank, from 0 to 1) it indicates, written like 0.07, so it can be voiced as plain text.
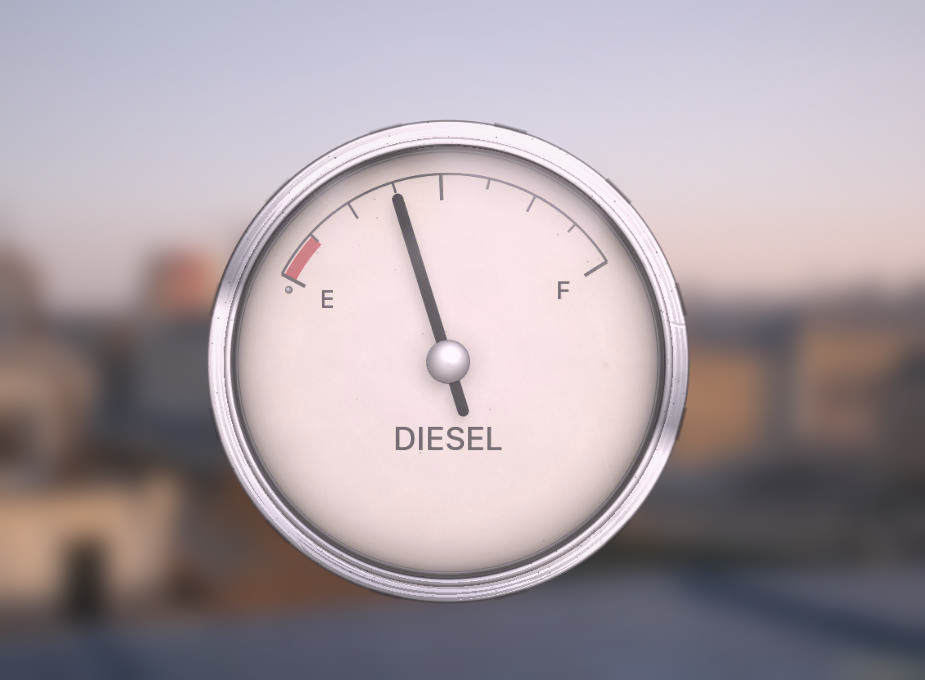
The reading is 0.375
